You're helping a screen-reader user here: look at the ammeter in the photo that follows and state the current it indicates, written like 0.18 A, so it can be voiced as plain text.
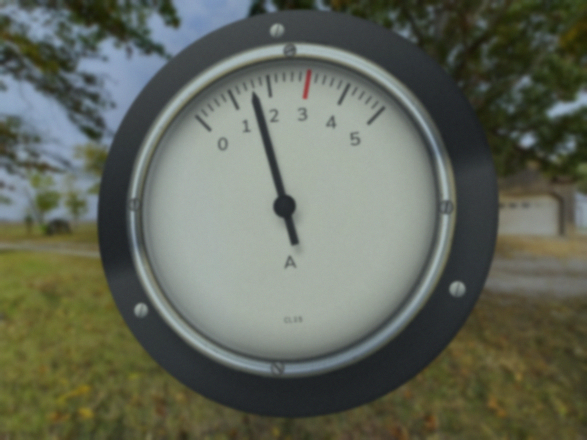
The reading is 1.6 A
